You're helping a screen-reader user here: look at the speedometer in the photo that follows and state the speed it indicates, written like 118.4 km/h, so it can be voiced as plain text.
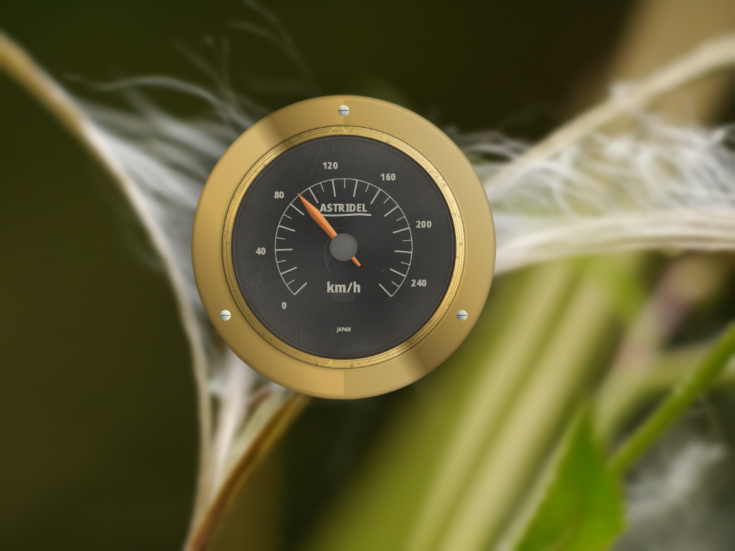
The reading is 90 km/h
